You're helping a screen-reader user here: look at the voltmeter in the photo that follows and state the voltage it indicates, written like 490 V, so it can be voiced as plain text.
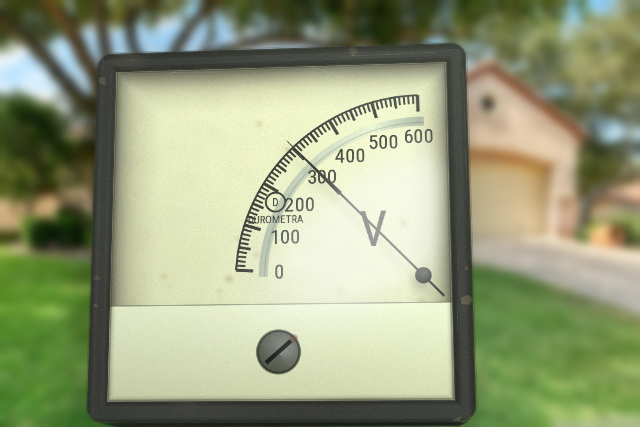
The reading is 300 V
